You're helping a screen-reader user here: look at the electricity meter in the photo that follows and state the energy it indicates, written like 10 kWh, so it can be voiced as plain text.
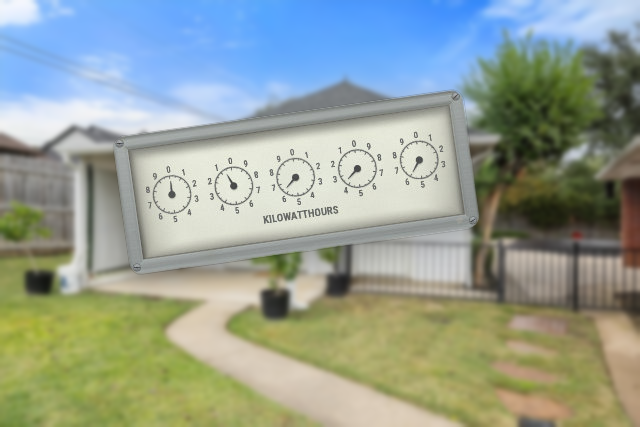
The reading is 636 kWh
